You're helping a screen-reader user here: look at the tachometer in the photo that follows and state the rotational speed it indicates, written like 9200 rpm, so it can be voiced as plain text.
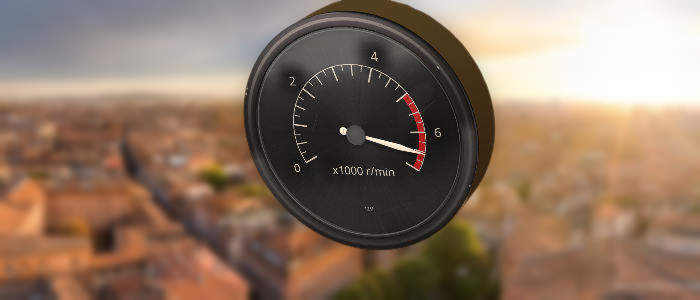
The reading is 6500 rpm
